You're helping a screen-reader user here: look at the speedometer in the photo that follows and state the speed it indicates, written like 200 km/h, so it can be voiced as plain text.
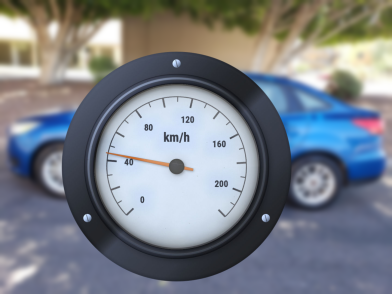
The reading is 45 km/h
